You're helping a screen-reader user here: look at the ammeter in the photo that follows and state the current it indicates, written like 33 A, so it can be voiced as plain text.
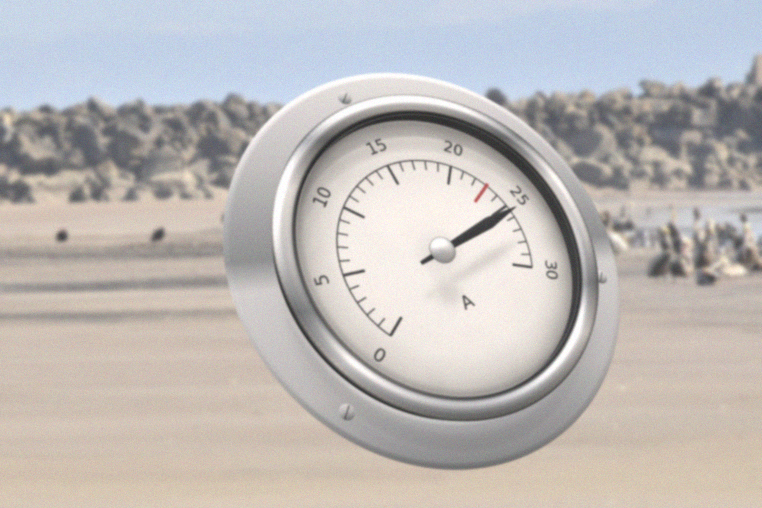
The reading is 25.5 A
